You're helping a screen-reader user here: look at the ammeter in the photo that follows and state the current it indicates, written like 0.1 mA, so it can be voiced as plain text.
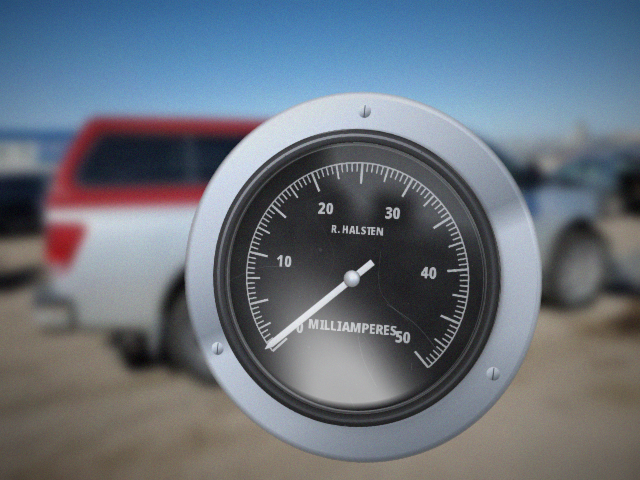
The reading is 0.5 mA
